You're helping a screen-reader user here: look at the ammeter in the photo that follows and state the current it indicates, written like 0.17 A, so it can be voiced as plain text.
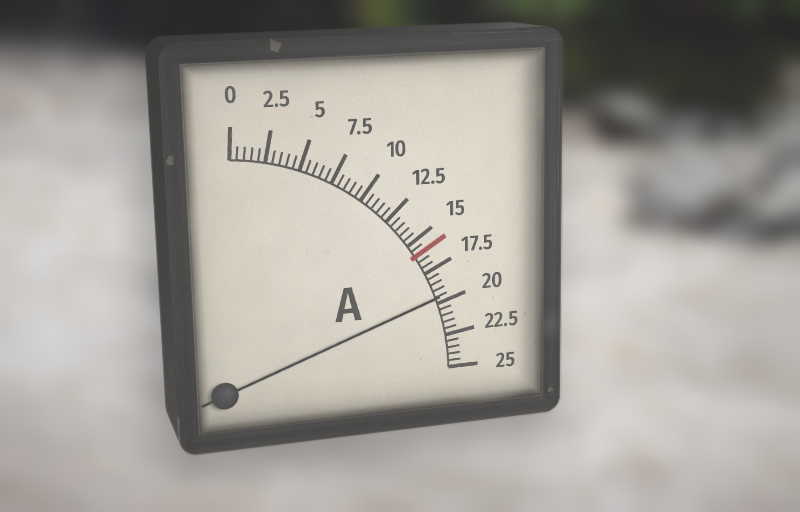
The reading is 19.5 A
